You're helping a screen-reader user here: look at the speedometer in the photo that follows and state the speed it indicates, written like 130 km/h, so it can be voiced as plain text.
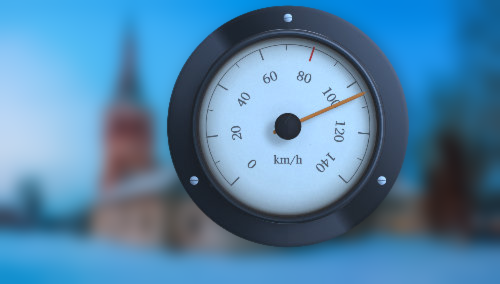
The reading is 105 km/h
